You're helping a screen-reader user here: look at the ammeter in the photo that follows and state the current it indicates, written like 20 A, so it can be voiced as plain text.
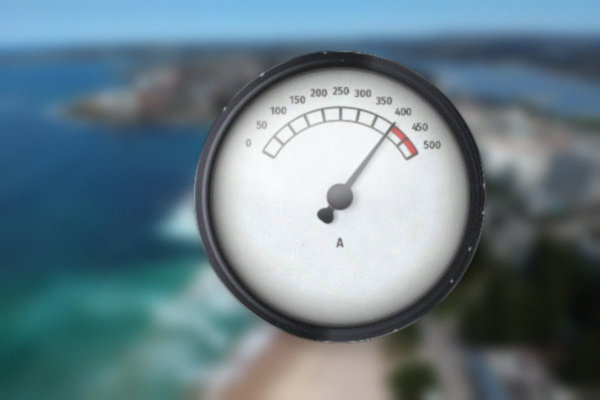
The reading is 400 A
